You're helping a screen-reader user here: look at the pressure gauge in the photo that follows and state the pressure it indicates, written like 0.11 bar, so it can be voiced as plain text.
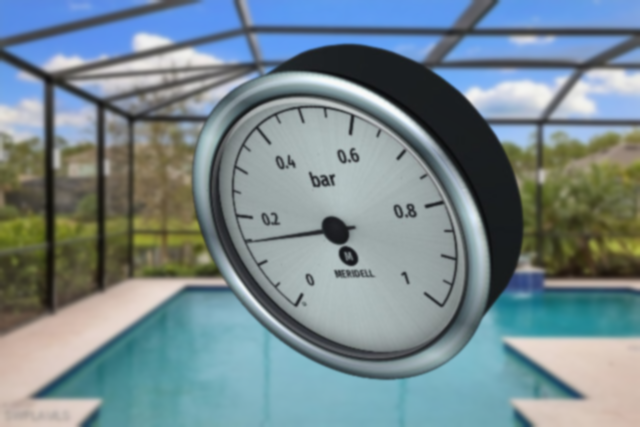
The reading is 0.15 bar
